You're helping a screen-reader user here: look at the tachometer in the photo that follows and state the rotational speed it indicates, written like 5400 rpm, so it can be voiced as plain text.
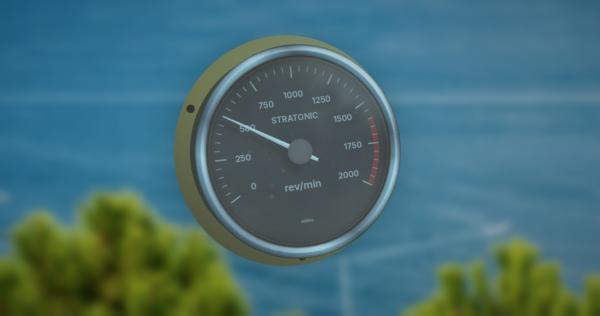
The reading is 500 rpm
